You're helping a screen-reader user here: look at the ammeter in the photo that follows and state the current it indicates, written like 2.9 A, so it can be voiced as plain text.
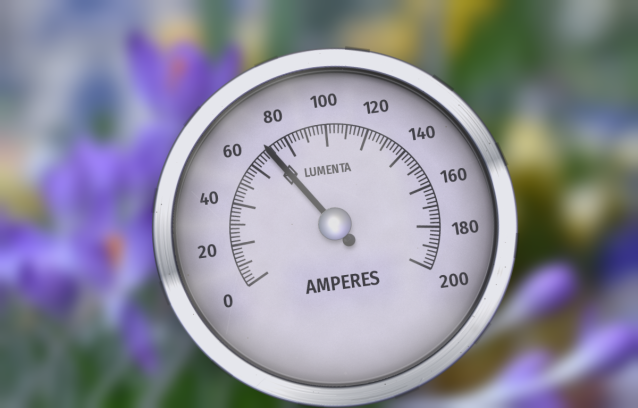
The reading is 70 A
